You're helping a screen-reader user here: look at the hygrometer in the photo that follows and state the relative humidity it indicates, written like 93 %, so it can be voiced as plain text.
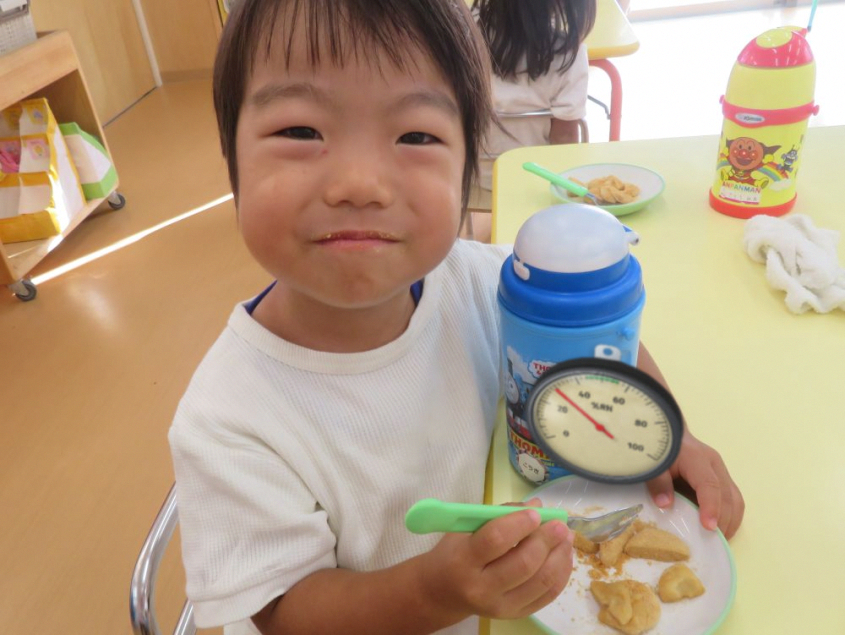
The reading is 30 %
